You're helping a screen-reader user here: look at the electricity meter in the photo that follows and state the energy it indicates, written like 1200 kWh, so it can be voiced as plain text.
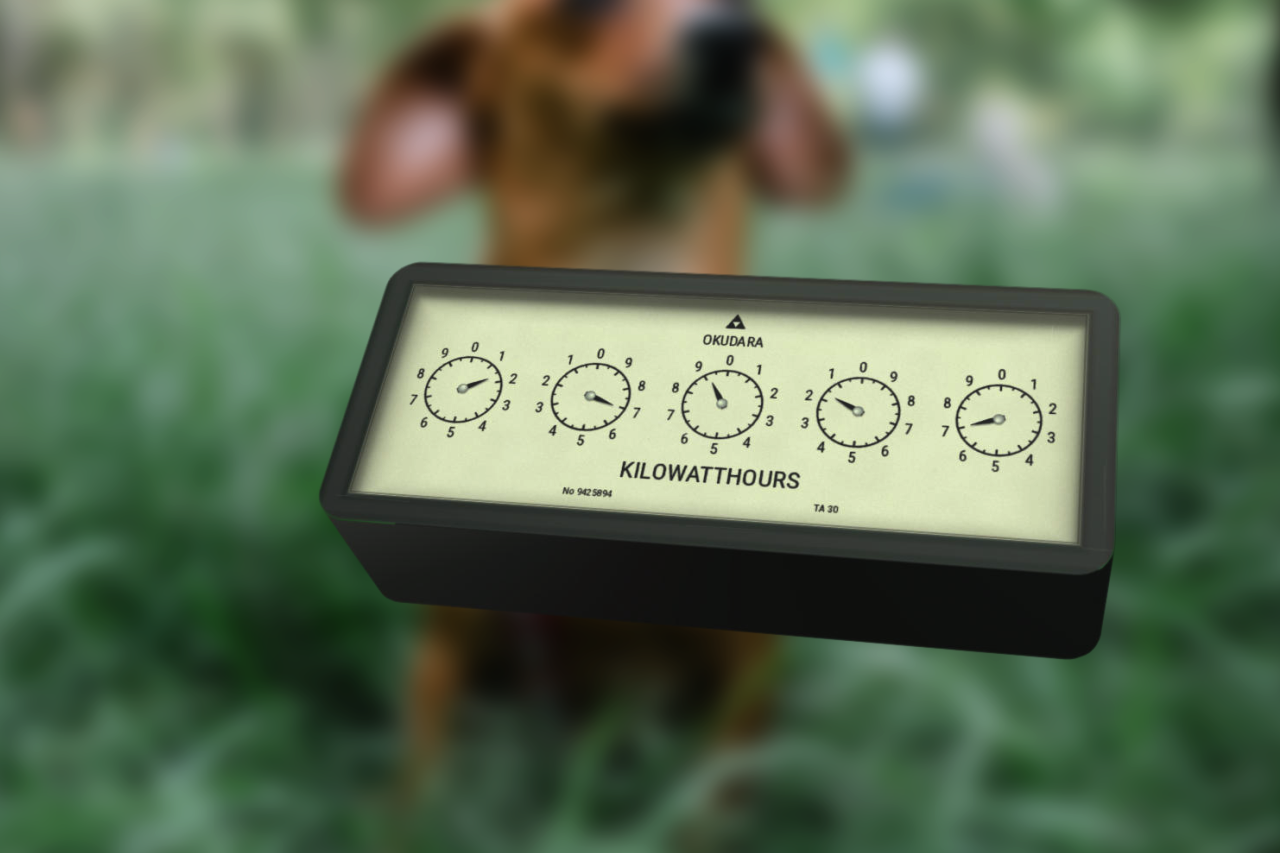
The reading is 16917 kWh
